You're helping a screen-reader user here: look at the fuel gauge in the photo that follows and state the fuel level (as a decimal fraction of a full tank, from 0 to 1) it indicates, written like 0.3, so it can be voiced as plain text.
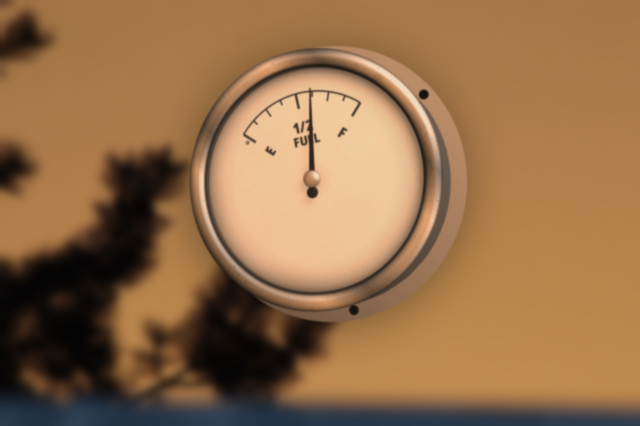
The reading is 0.625
